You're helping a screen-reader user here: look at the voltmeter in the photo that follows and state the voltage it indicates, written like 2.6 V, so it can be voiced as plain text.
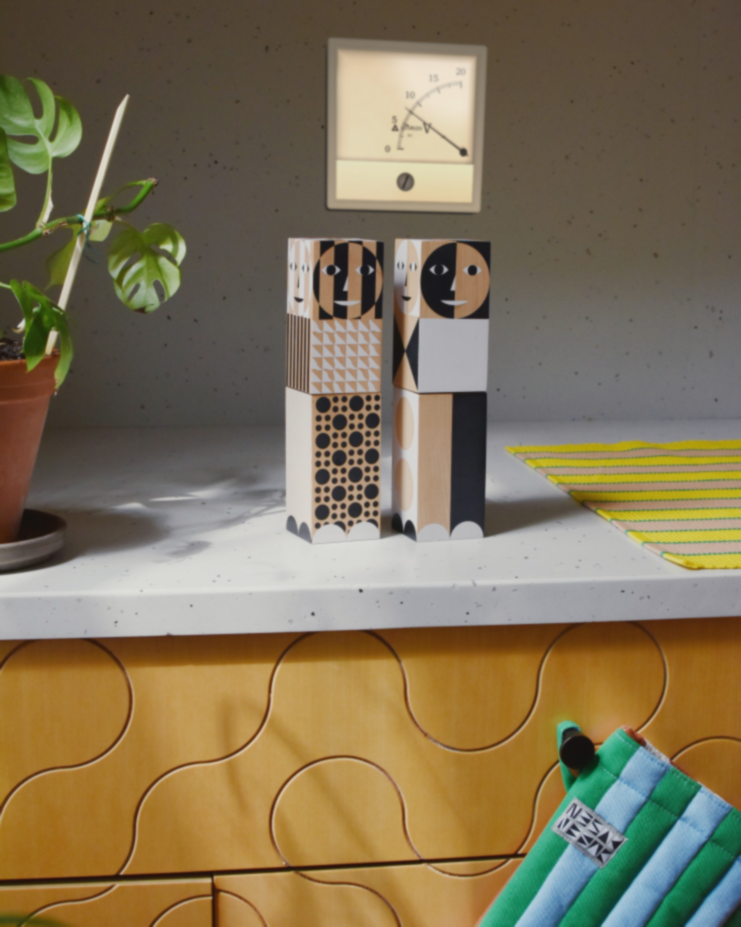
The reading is 7.5 V
